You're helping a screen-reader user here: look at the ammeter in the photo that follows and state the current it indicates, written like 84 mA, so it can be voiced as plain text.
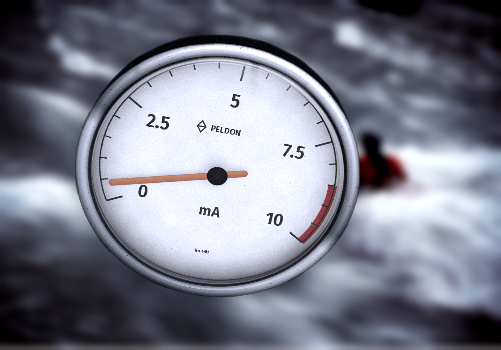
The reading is 0.5 mA
